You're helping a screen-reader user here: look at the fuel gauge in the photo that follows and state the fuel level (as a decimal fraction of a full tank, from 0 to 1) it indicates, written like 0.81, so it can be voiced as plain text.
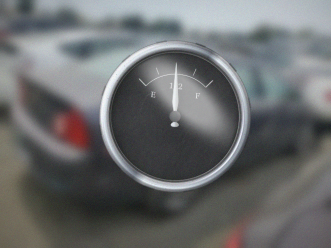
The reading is 0.5
